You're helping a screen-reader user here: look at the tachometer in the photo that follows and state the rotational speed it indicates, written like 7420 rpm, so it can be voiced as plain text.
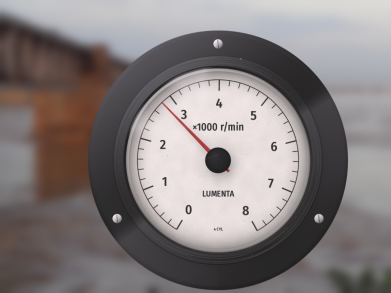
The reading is 2800 rpm
